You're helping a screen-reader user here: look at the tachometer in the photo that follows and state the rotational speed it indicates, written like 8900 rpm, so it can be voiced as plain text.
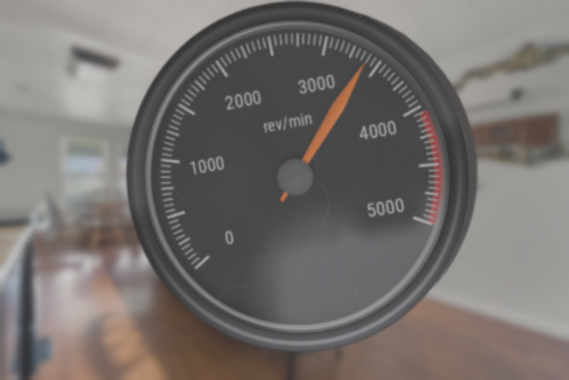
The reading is 3400 rpm
